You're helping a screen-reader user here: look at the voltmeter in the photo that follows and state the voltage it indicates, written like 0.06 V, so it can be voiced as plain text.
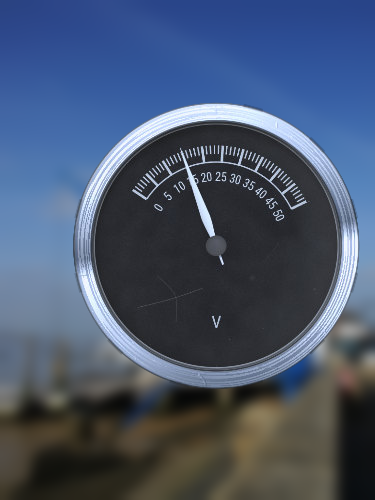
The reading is 15 V
